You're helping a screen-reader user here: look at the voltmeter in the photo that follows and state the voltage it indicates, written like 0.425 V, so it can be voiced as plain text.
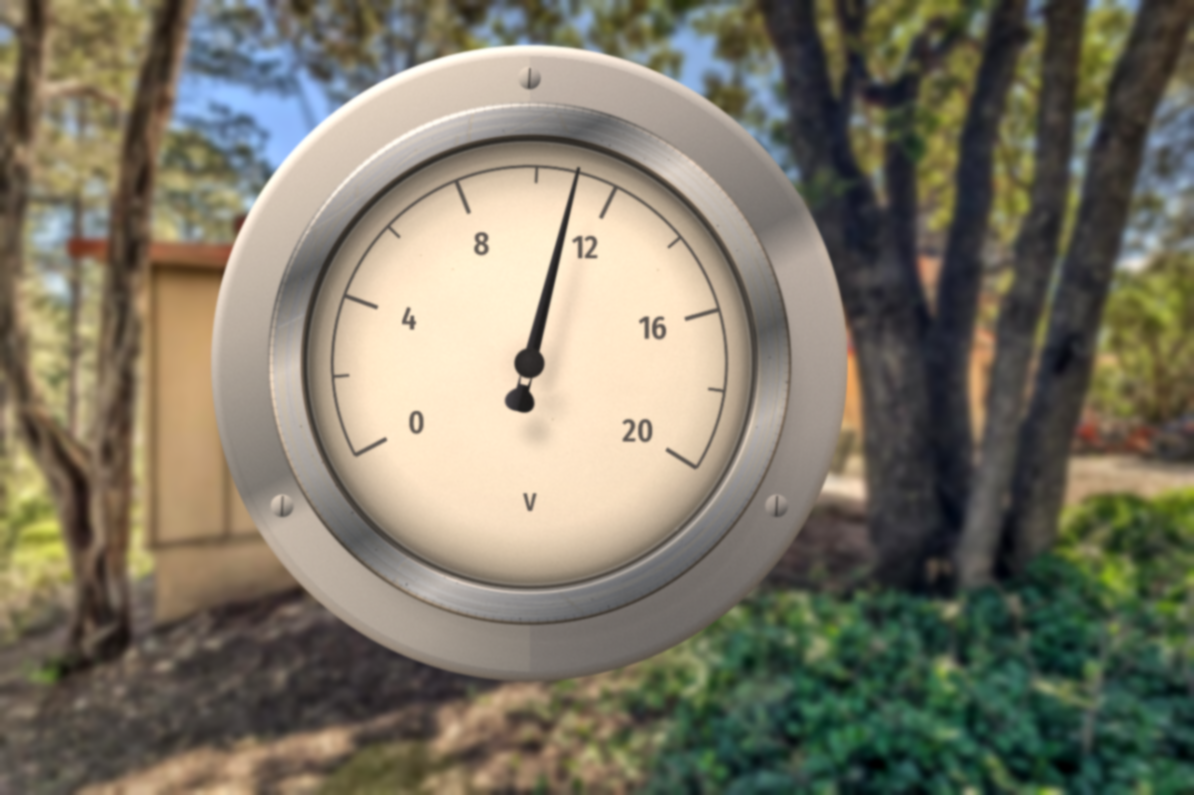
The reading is 11 V
